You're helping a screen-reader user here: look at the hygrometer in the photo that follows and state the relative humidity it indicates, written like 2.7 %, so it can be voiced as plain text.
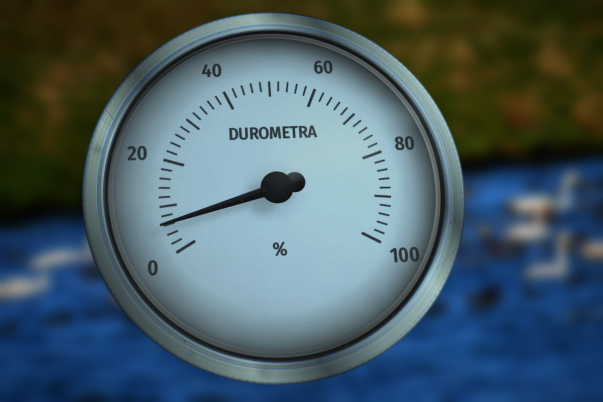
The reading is 6 %
